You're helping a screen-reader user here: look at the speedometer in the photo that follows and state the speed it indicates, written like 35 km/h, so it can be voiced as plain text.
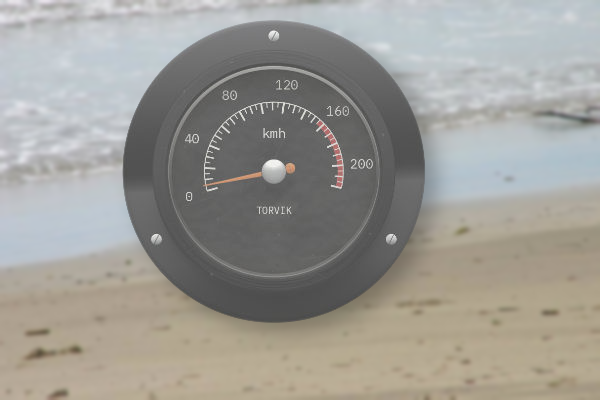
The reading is 5 km/h
